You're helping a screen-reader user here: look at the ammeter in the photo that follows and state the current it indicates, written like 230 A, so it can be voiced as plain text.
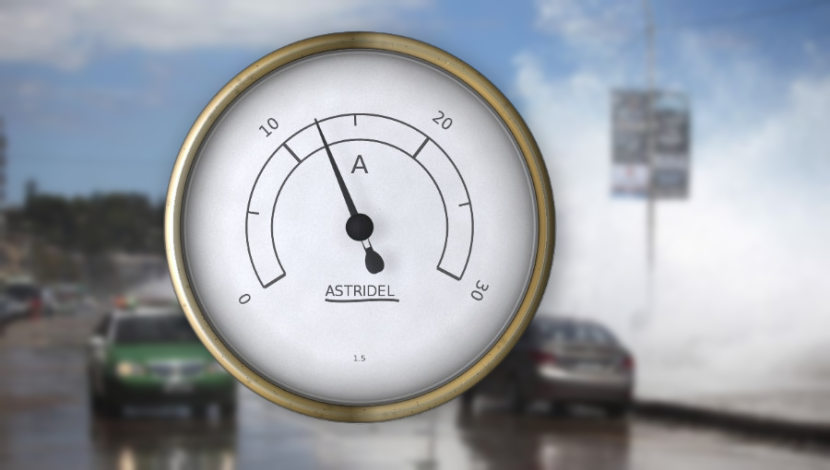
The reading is 12.5 A
